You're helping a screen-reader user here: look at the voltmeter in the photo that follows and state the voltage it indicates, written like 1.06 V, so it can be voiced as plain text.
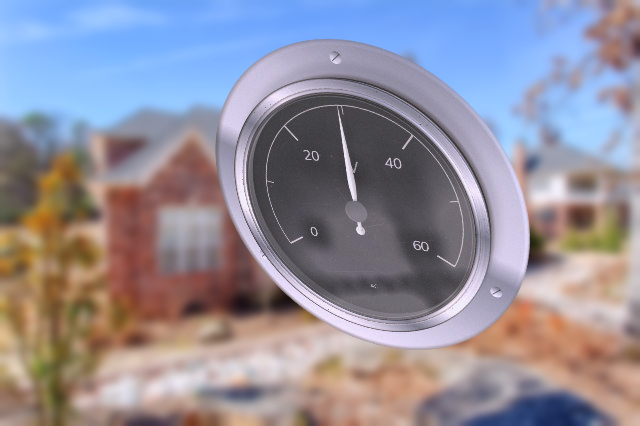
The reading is 30 V
